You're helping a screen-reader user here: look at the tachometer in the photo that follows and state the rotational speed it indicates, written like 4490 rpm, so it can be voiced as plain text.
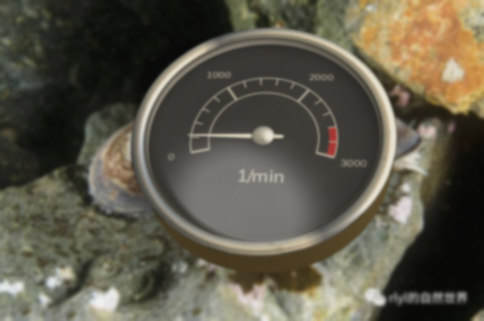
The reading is 200 rpm
